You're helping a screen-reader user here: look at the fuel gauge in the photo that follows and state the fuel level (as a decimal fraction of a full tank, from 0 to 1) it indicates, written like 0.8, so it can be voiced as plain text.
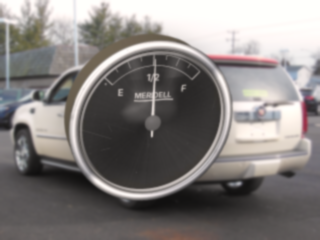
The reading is 0.5
